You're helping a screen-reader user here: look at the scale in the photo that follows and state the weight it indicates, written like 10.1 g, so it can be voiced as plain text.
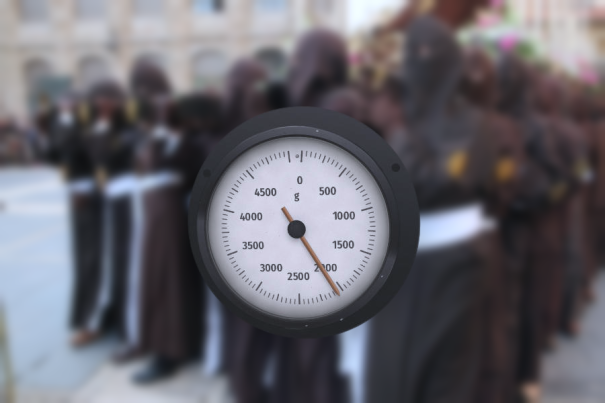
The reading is 2050 g
